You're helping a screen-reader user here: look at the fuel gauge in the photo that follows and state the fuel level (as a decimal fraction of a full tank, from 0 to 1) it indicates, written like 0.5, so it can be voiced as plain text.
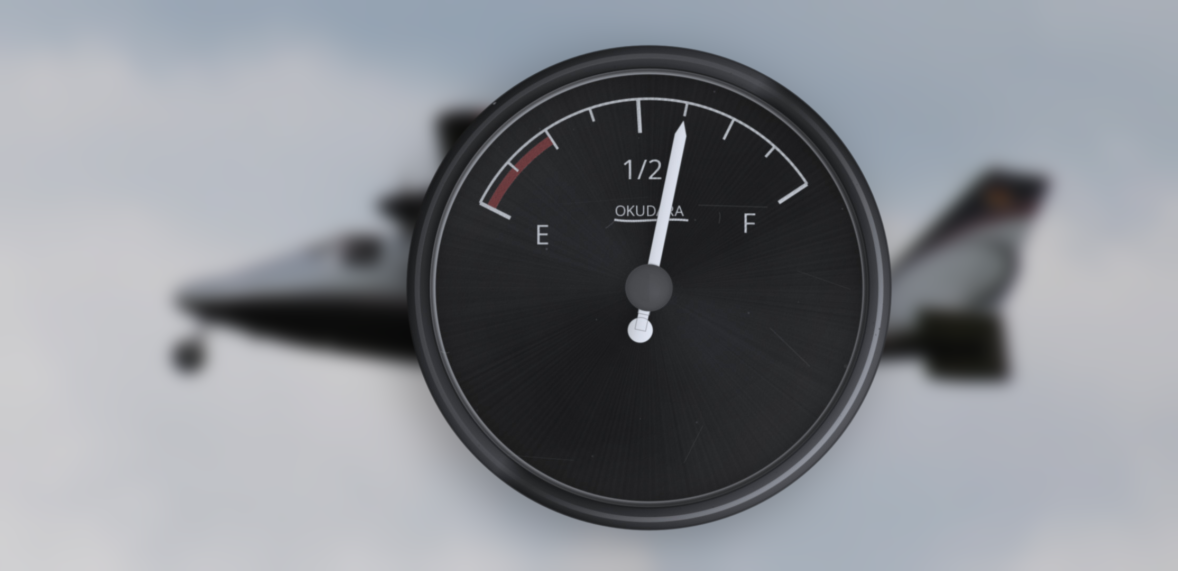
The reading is 0.625
